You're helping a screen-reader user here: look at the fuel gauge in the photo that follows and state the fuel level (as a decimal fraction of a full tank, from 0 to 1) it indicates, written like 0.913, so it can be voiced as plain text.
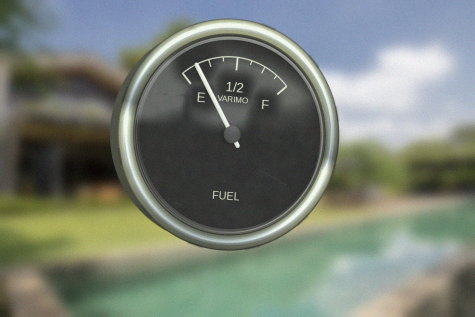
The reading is 0.125
